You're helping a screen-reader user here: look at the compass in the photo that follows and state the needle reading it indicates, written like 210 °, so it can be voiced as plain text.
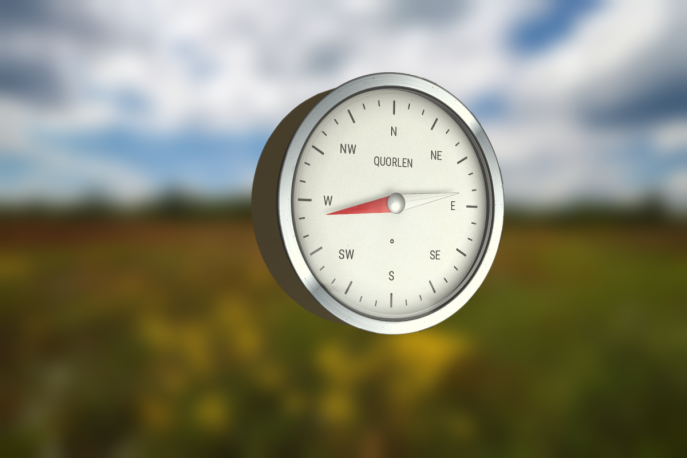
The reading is 260 °
